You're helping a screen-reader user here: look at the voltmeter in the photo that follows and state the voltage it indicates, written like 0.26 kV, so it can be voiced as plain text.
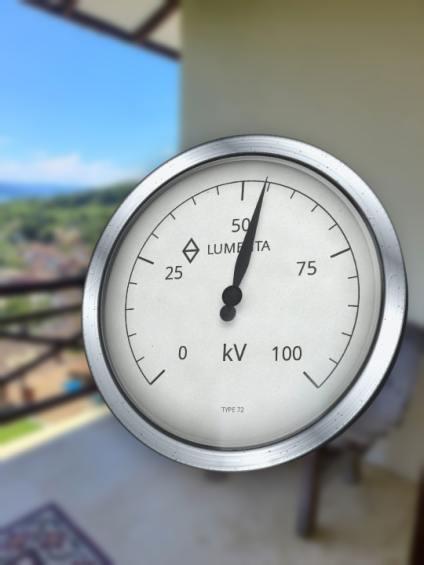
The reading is 55 kV
